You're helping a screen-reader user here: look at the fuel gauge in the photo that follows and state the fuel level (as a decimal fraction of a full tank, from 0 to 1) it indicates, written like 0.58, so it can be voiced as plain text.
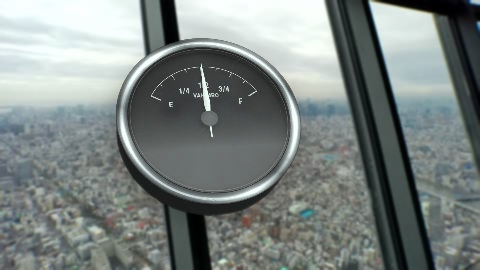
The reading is 0.5
